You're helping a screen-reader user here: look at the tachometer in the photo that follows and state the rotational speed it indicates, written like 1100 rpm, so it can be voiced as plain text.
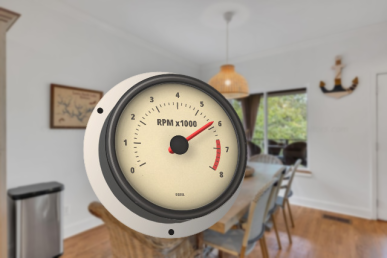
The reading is 5800 rpm
